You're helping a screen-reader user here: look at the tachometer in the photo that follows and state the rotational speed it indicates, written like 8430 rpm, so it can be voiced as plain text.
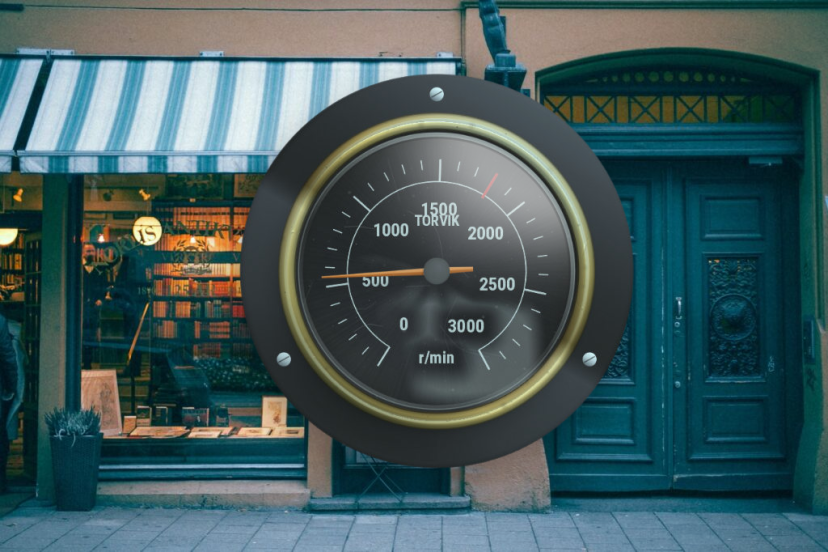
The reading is 550 rpm
